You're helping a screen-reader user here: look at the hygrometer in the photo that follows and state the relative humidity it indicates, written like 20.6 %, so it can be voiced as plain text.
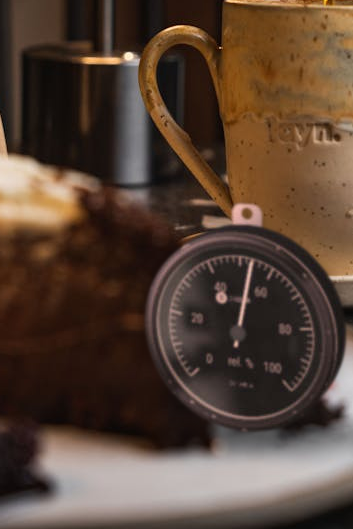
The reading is 54 %
